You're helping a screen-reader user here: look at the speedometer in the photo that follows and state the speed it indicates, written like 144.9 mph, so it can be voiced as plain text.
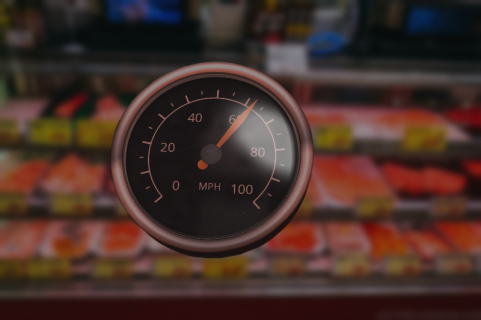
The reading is 62.5 mph
